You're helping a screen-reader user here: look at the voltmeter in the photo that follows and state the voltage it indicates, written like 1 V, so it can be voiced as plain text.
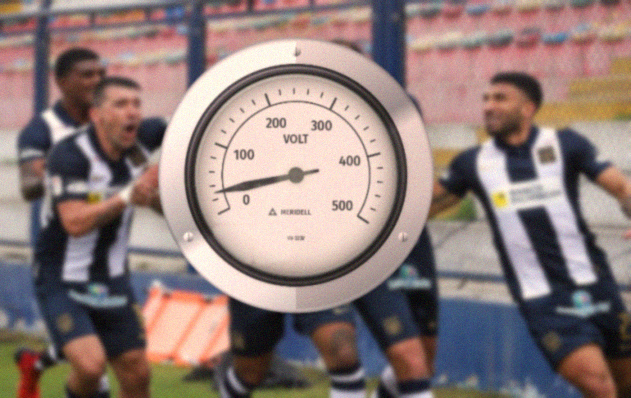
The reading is 30 V
